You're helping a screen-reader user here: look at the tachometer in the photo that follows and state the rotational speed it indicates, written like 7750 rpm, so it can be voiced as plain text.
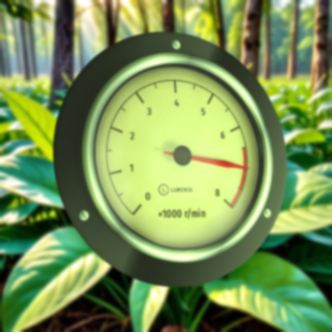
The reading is 7000 rpm
